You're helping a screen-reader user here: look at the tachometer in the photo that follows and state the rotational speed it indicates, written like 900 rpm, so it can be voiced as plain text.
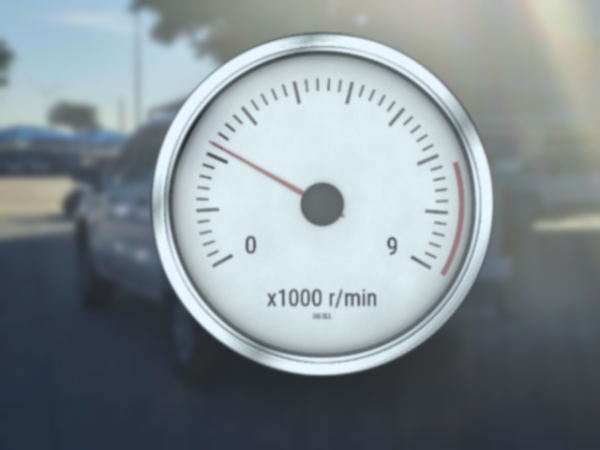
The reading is 2200 rpm
